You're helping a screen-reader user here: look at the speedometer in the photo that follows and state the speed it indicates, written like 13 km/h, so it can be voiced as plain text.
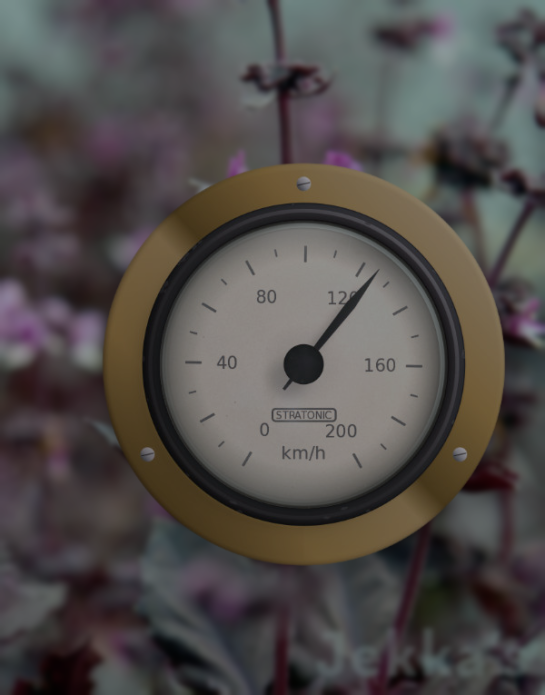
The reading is 125 km/h
